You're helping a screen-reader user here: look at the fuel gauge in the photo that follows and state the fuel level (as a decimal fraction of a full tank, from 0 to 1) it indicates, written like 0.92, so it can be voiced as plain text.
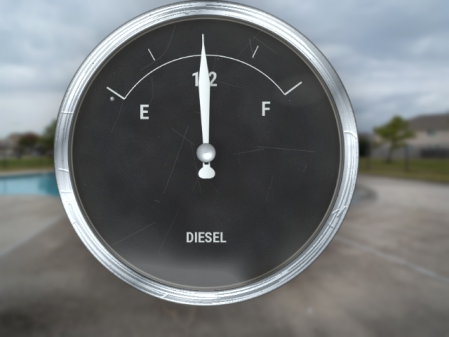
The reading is 0.5
